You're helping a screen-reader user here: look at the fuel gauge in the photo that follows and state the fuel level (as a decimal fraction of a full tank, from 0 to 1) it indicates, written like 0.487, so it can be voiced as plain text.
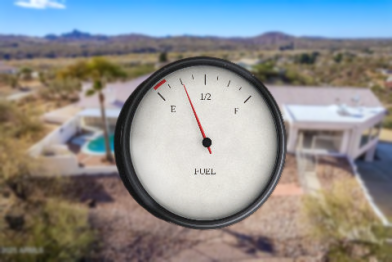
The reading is 0.25
